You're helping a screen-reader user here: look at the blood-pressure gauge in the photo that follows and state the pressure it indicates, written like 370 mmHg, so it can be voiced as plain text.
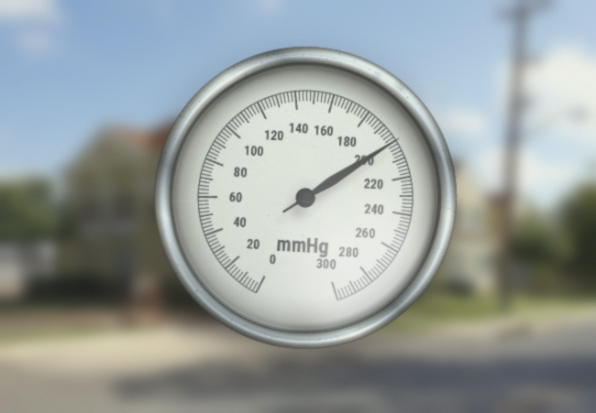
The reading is 200 mmHg
